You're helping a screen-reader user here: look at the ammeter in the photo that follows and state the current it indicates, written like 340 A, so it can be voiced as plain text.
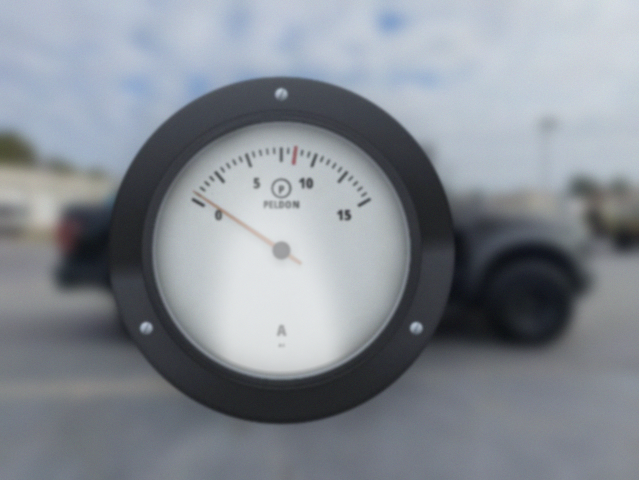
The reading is 0.5 A
